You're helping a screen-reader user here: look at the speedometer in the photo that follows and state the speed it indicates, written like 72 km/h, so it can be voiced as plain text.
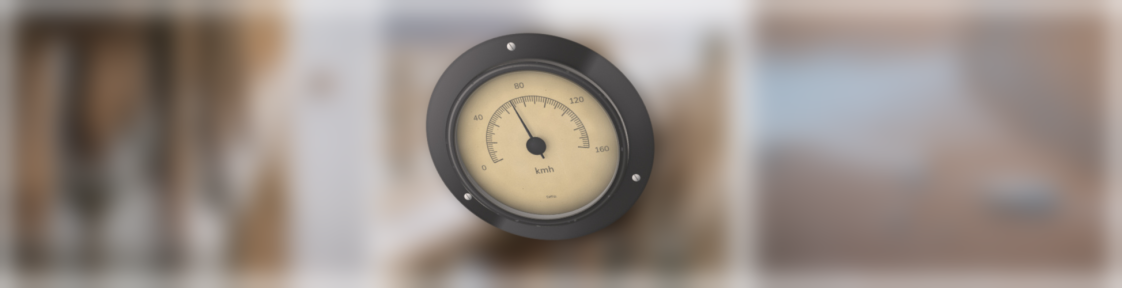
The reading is 70 km/h
